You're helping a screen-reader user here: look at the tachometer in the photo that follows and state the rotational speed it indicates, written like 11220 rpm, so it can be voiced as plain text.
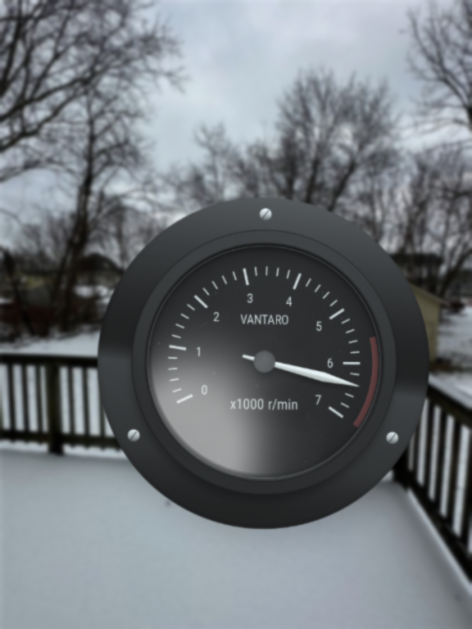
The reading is 6400 rpm
